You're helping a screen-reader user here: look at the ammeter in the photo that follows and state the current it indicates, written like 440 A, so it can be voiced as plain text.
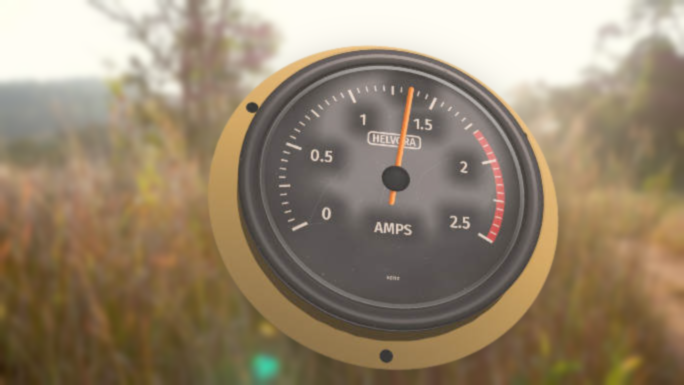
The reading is 1.35 A
